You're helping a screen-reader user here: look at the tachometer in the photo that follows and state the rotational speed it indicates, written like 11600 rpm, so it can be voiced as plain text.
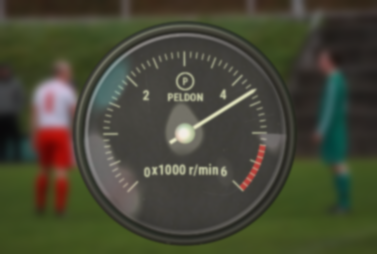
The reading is 4300 rpm
